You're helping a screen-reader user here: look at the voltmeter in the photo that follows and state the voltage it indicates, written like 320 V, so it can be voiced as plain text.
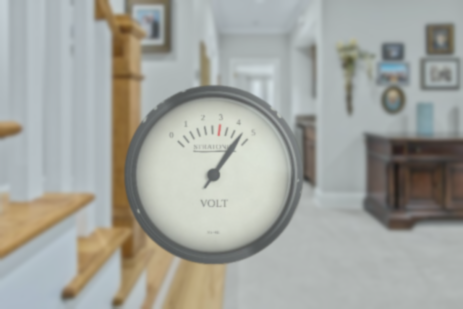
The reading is 4.5 V
